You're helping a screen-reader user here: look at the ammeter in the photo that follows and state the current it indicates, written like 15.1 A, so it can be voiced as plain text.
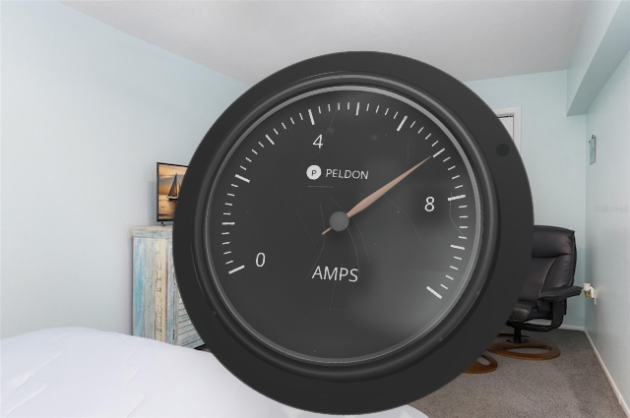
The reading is 7 A
